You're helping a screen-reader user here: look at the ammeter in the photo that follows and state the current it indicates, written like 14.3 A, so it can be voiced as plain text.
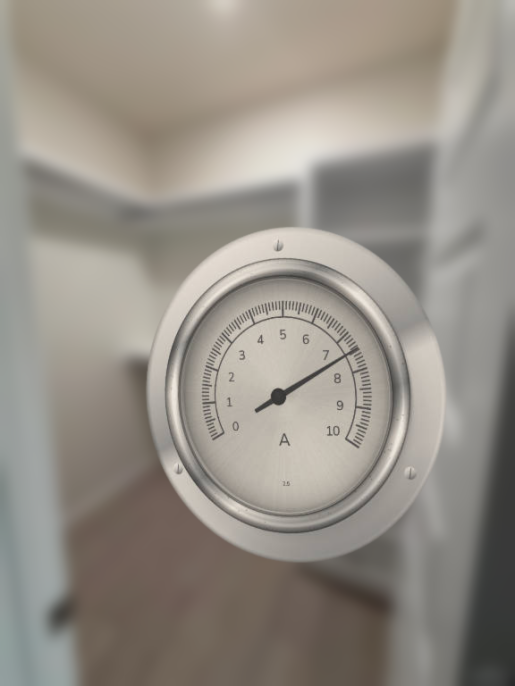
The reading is 7.5 A
